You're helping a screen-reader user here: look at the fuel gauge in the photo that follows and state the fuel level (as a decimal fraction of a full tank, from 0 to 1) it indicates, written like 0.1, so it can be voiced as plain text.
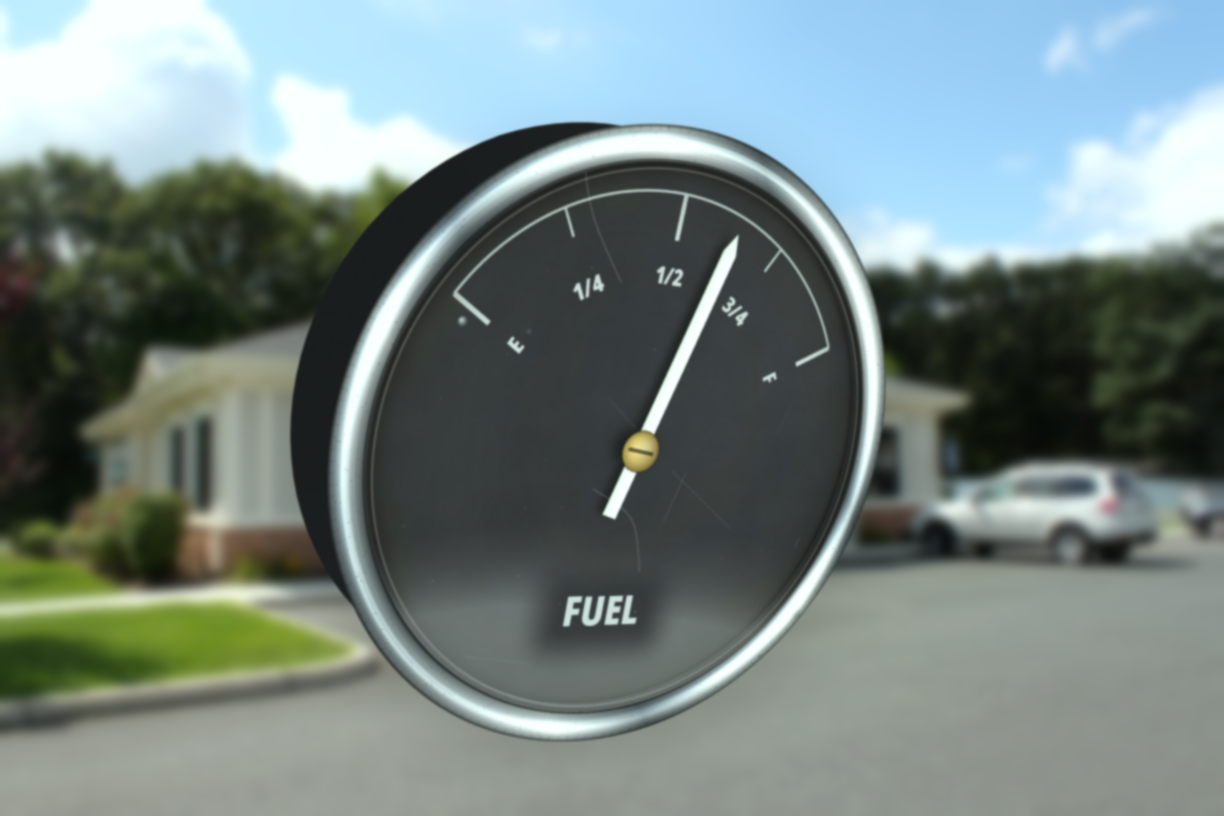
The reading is 0.625
